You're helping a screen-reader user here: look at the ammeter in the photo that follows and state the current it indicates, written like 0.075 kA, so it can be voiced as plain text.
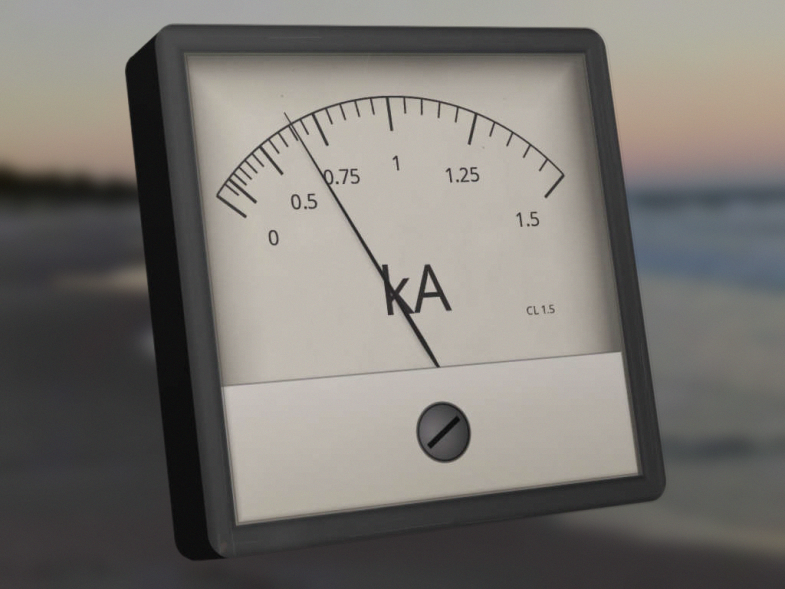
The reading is 0.65 kA
